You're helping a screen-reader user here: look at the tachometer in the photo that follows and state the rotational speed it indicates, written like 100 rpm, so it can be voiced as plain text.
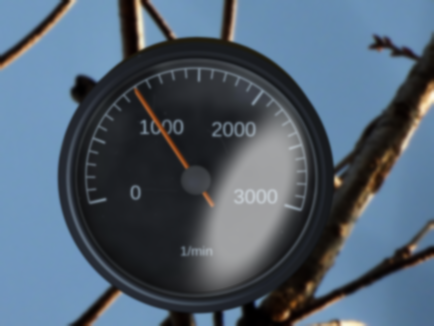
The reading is 1000 rpm
